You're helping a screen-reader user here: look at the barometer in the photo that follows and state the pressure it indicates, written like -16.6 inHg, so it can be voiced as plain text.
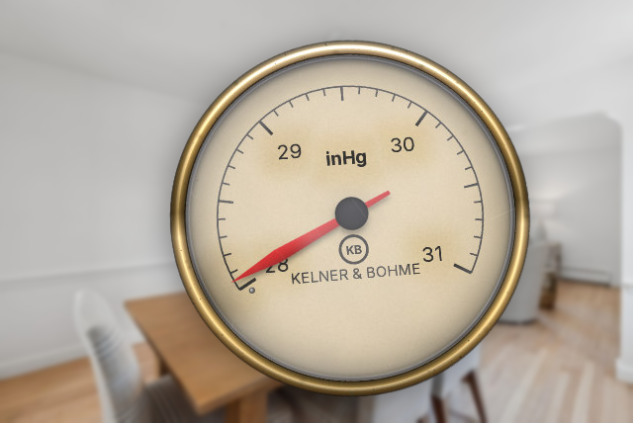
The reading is 28.05 inHg
